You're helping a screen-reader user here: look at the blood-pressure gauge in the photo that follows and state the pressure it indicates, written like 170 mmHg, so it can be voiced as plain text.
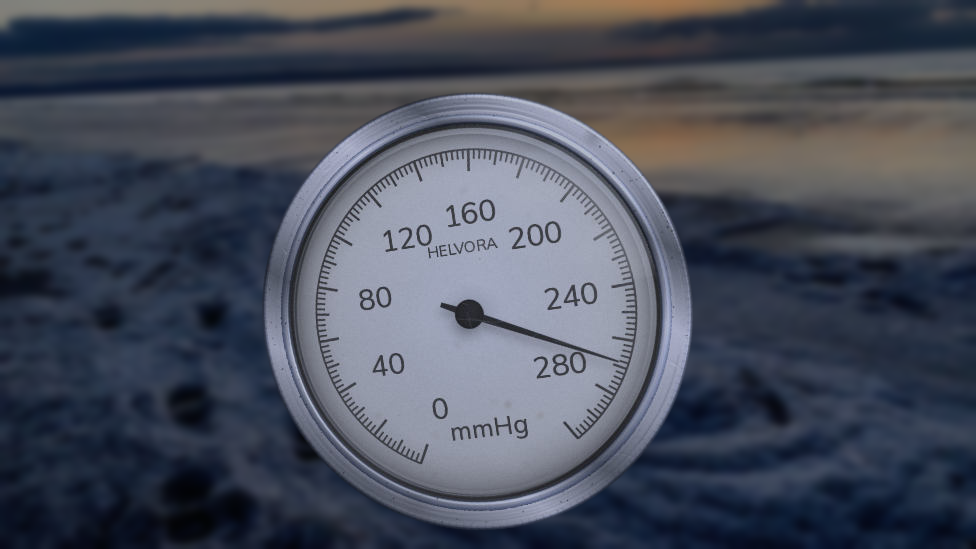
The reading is 268 mmHg
